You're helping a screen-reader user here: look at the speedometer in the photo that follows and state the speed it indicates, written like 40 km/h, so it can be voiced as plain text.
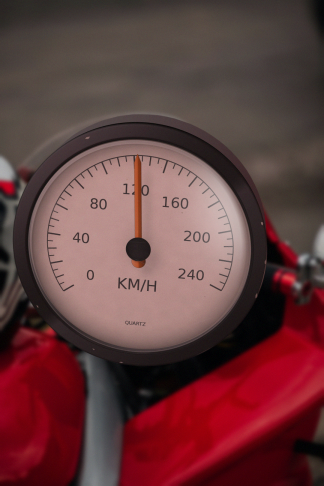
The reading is 122.5 km/h
